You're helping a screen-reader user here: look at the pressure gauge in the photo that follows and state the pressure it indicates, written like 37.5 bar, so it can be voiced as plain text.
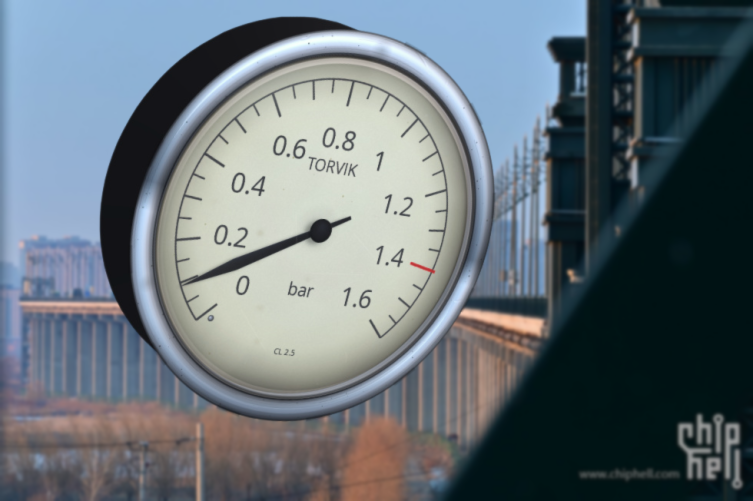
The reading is 0.1 bar
